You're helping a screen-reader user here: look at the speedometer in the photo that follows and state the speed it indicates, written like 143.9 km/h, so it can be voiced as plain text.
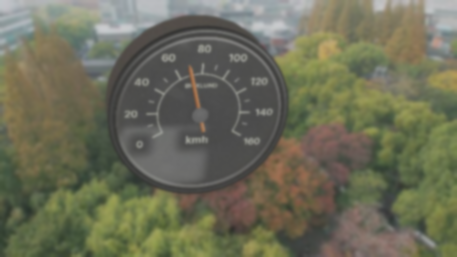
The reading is 70 km/h
